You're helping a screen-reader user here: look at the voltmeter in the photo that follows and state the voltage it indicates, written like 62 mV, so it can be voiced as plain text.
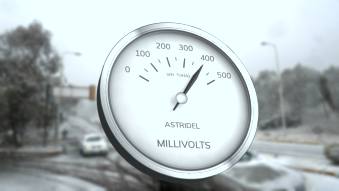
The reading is 400 mV
